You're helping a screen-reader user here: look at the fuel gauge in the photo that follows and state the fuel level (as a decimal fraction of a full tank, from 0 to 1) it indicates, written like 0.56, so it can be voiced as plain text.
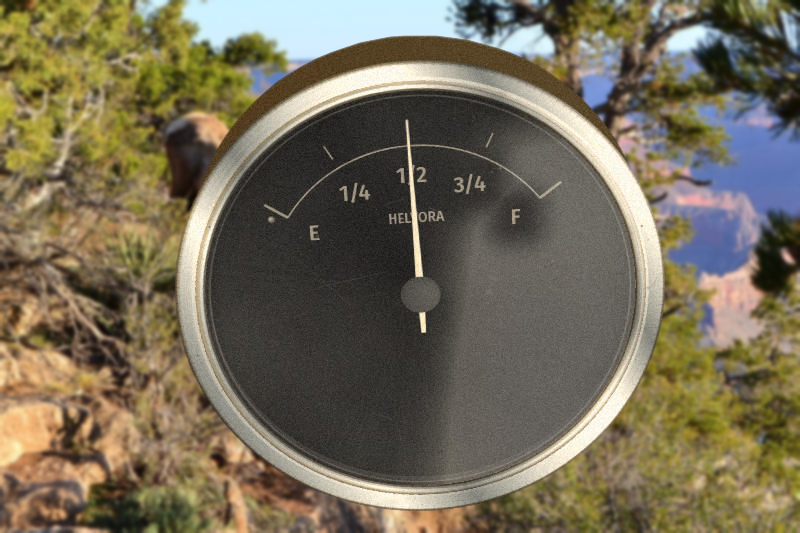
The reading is 0.5
